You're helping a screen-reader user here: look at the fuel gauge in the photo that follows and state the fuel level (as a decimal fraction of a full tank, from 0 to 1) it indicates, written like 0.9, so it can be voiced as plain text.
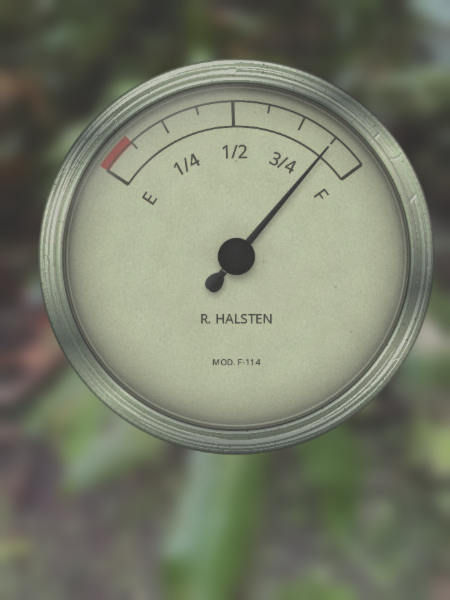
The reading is 0.875
